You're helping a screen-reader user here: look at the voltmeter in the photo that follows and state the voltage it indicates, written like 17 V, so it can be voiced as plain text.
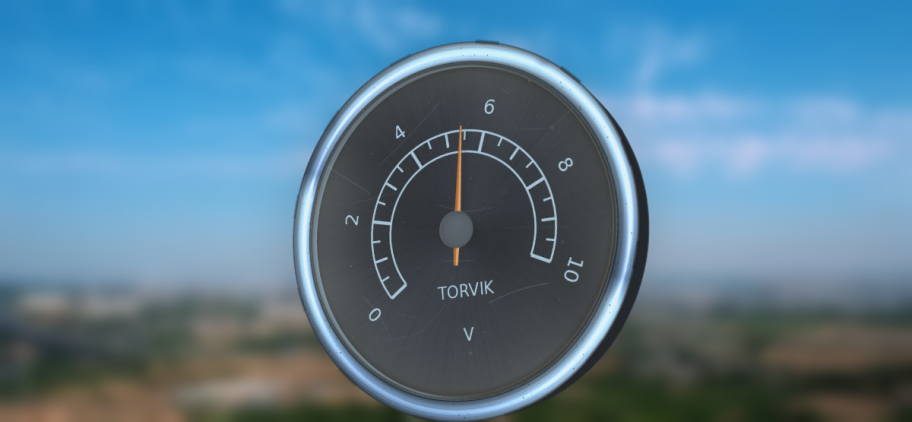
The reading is 5.5 V
